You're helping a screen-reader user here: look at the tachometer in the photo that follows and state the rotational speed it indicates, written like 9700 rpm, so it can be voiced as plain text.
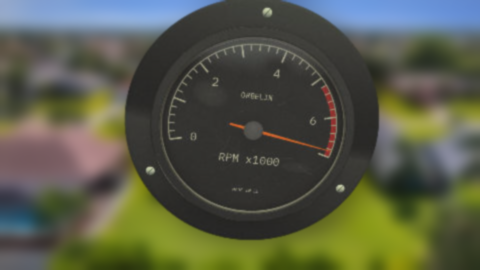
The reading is 6800 rpm
